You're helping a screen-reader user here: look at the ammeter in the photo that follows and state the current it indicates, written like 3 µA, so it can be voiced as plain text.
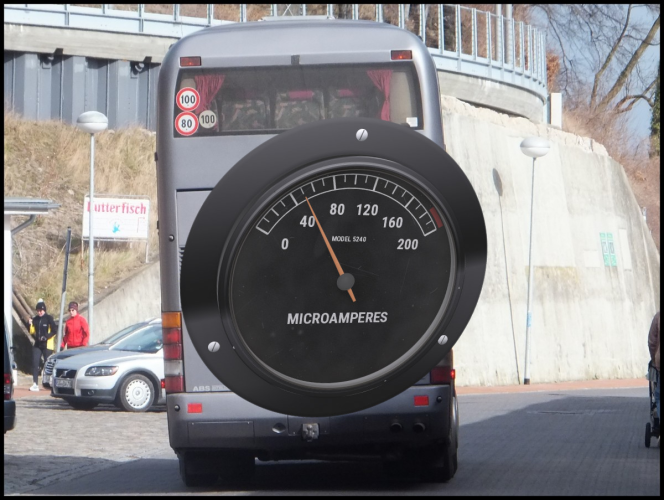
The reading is 50 µA
